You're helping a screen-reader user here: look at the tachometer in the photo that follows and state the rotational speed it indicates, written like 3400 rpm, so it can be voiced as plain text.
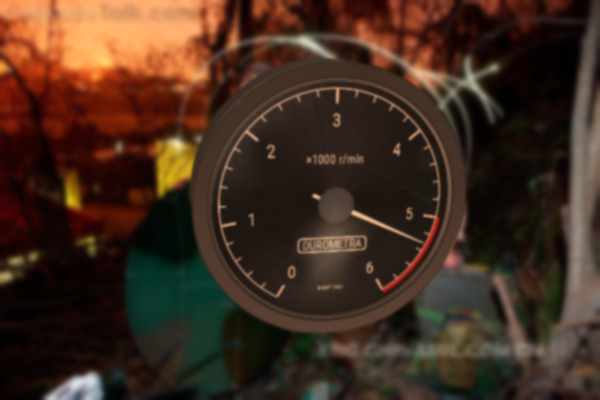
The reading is 5300 rpm
